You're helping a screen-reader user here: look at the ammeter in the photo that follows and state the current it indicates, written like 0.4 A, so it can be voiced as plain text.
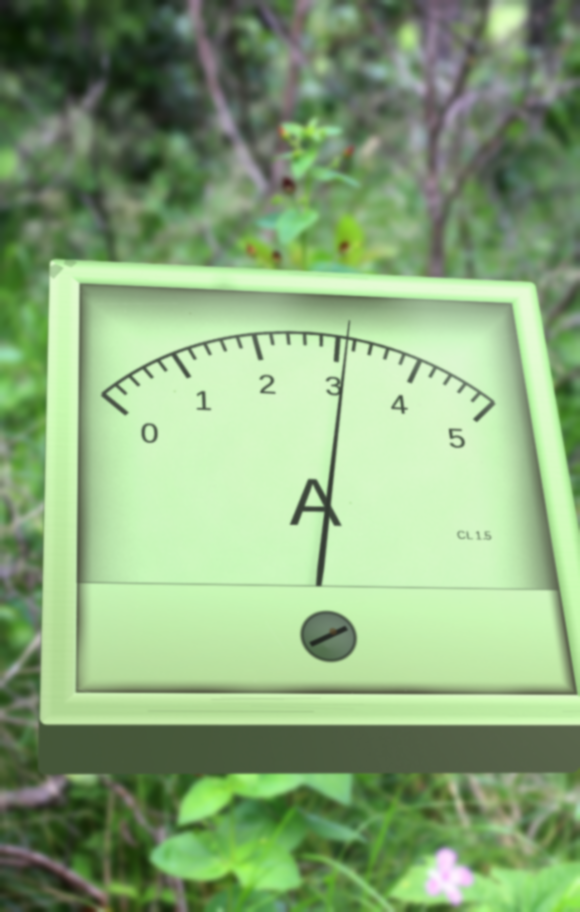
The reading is 3.1 A
